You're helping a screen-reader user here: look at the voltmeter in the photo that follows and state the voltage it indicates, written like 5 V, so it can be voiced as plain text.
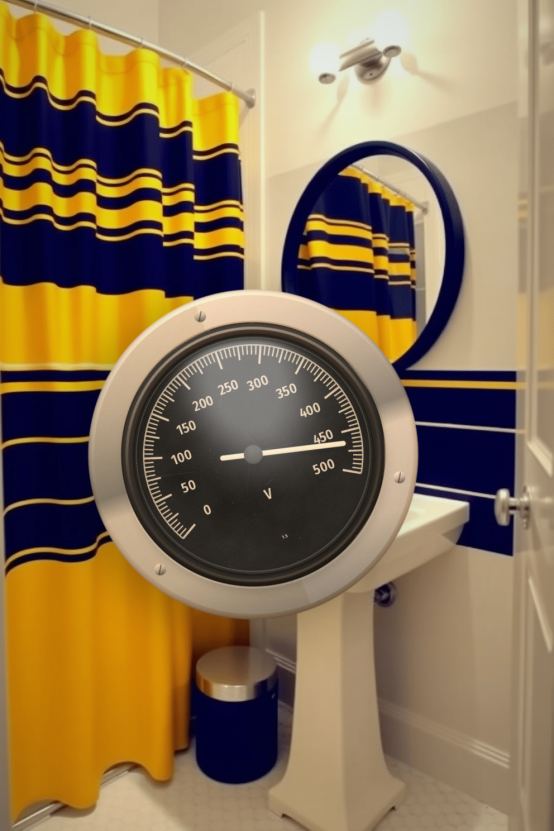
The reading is 465 V
